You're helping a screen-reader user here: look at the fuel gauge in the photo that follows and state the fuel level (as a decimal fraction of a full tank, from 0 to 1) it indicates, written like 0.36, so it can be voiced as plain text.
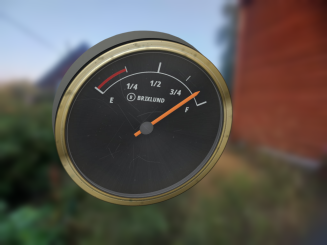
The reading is 0.875
